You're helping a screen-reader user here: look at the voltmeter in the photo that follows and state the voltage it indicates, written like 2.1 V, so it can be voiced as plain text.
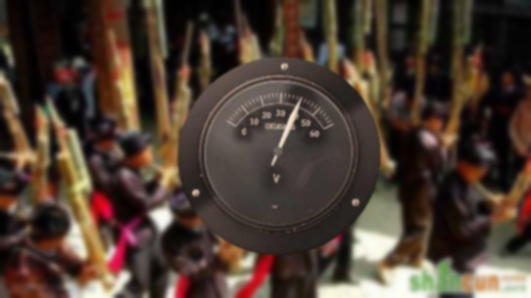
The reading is 40 V
